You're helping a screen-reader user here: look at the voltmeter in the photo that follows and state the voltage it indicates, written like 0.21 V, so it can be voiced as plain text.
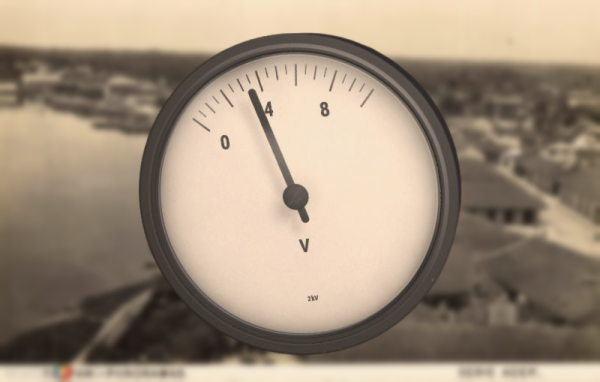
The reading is 3.5 V
